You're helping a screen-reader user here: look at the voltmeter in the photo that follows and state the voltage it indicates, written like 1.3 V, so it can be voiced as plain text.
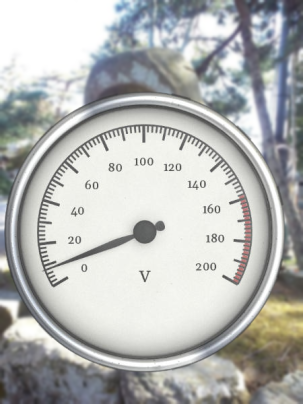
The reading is 8 V
